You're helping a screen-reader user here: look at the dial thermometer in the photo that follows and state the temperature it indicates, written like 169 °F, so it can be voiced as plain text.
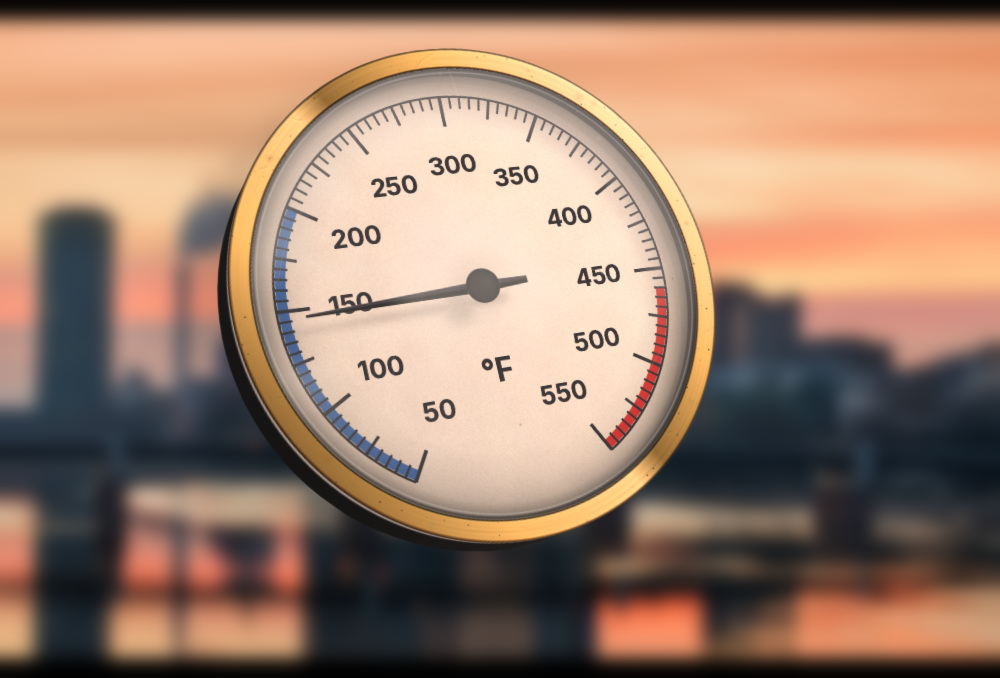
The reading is 145 °F
